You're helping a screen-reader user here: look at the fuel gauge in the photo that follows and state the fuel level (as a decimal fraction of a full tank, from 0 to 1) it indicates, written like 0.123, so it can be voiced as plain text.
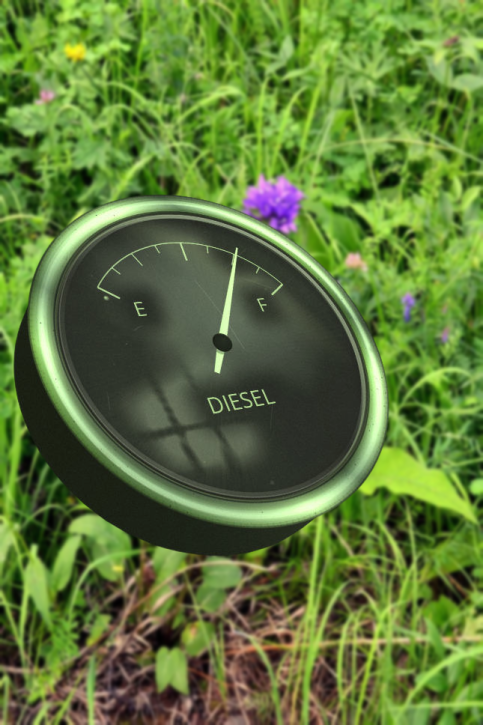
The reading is 0.75
